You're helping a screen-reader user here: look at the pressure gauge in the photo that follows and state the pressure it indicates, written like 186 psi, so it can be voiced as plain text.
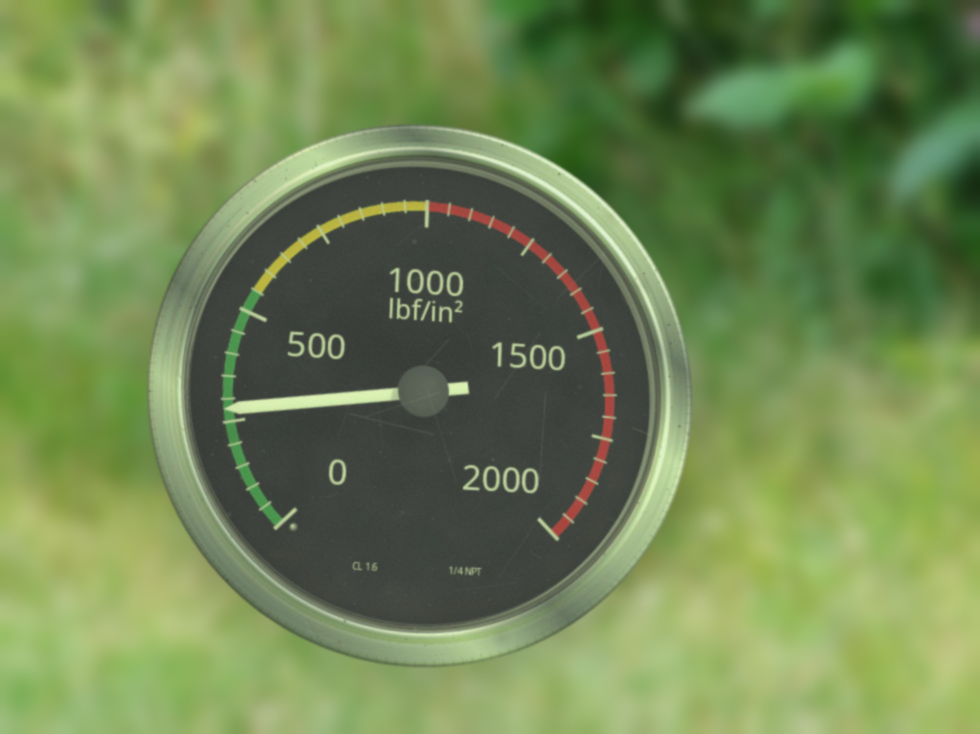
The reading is 275 psi
